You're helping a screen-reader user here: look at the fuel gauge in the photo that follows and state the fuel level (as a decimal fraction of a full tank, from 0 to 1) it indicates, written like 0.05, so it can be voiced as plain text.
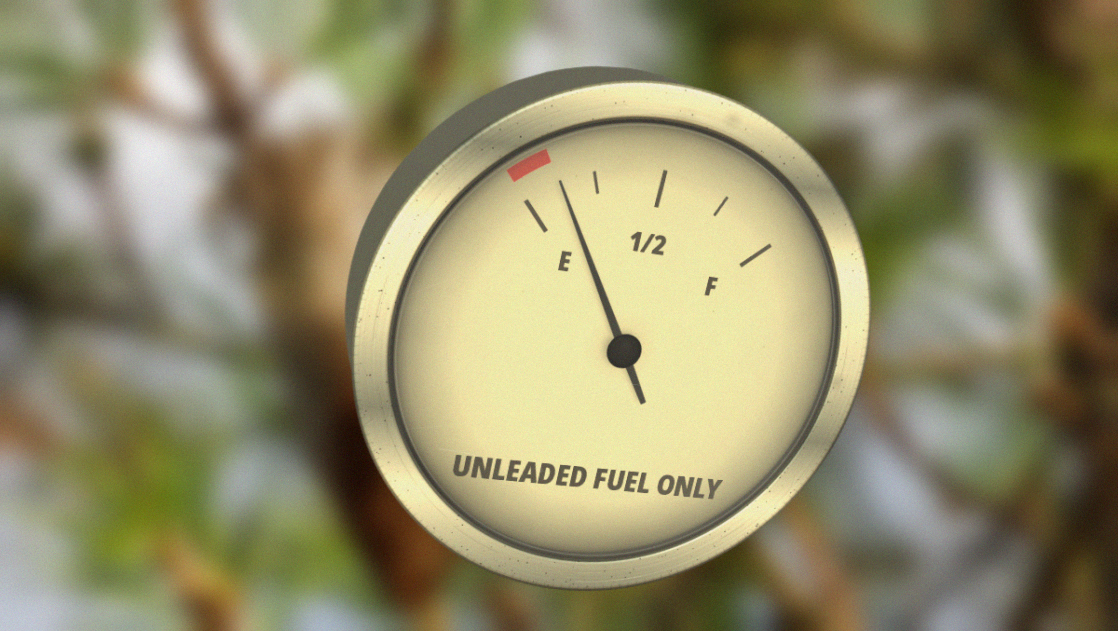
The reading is 0.125
